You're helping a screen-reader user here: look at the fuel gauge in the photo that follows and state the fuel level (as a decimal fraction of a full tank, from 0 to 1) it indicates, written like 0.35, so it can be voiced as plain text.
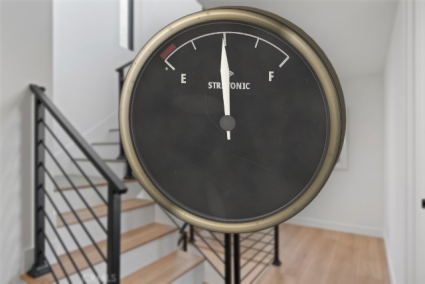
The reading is 0.5
